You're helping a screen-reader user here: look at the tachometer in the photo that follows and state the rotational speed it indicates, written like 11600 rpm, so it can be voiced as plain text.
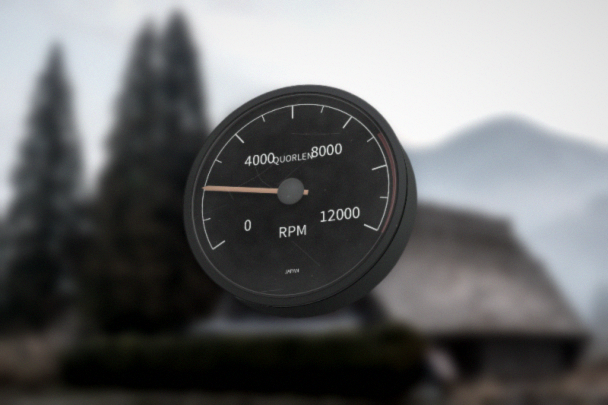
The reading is 2000 rpm
